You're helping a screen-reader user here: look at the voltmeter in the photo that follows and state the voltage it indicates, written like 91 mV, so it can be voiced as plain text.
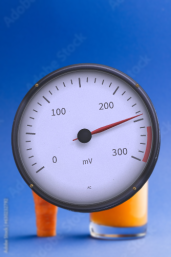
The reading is 245 mV
